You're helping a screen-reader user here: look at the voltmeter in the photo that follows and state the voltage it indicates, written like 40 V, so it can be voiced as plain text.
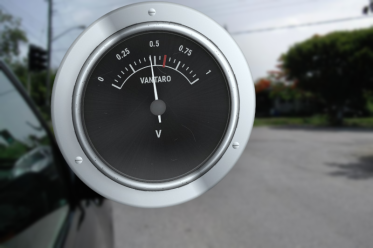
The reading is 0.45 V
